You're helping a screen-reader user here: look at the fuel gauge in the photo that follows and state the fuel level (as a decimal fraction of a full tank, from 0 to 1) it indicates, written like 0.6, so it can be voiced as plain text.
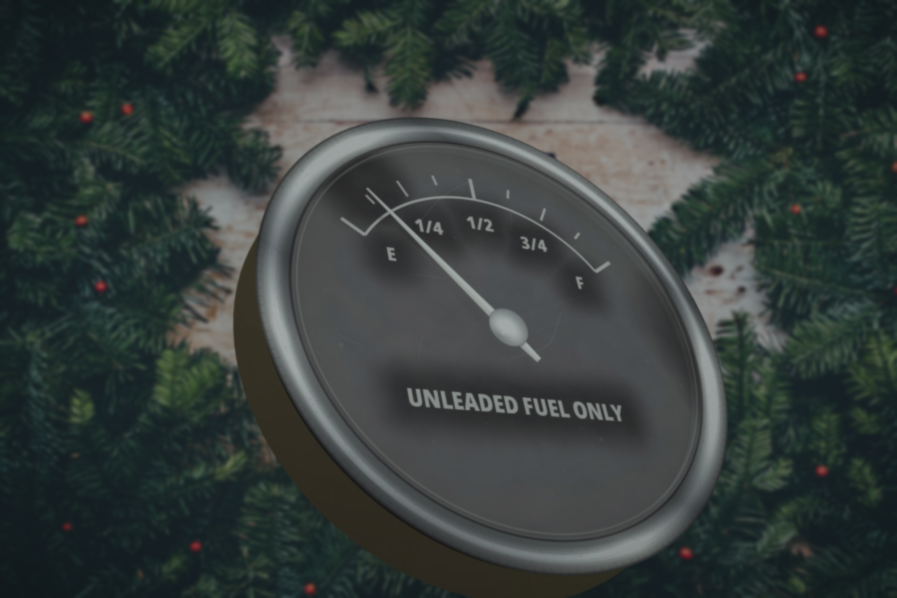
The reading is 0.125
